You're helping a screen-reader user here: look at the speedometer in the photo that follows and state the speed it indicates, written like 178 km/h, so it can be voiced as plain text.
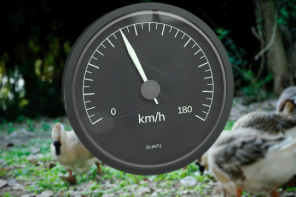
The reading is 70 km/h
